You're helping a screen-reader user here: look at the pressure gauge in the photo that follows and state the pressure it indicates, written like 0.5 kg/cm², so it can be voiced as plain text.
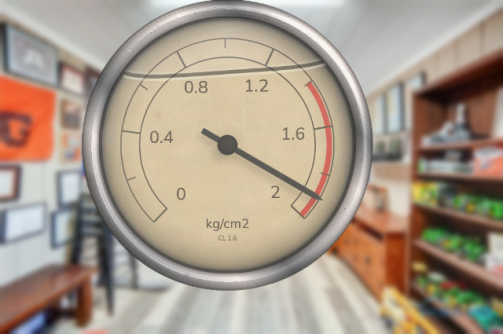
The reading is 1.9 kg/cm²
